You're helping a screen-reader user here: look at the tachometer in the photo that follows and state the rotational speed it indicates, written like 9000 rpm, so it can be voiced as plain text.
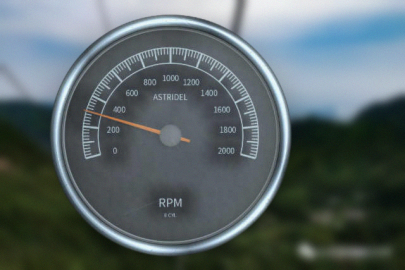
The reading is 300 rpm
